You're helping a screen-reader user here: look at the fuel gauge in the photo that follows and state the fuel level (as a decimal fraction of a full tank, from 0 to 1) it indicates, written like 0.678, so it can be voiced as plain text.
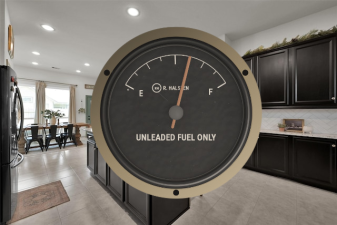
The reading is 0.625
